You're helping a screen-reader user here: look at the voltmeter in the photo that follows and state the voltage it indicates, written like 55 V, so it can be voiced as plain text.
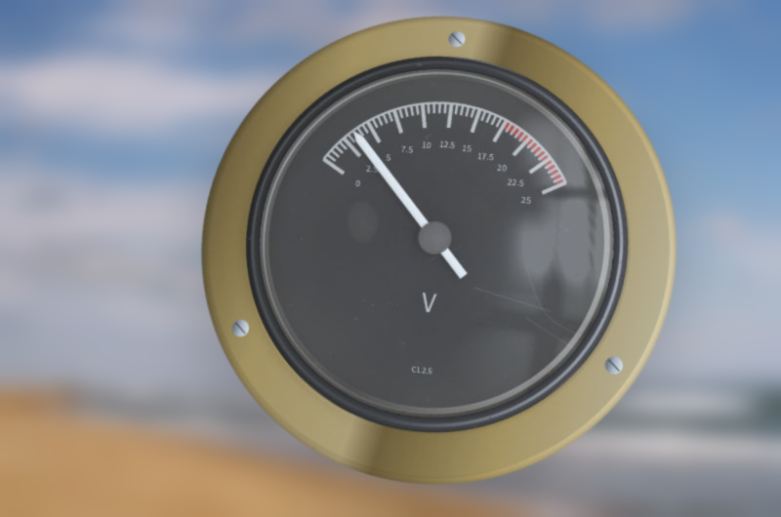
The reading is 3.5 V
